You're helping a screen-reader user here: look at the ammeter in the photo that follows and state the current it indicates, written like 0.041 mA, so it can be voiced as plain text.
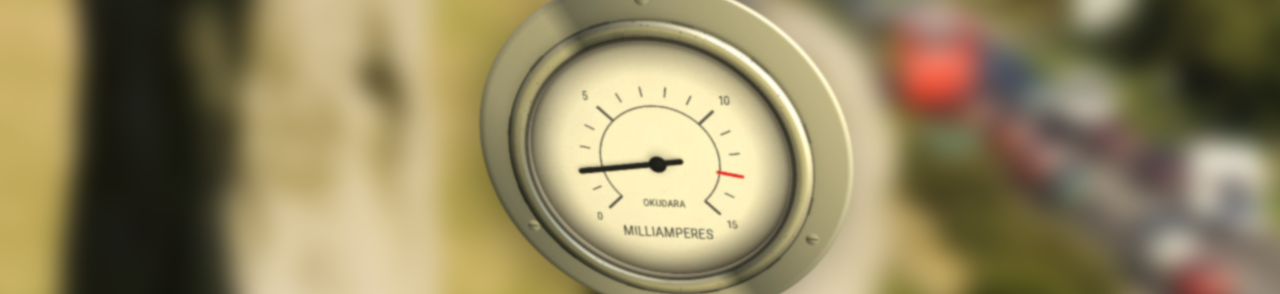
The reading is 2 mA
